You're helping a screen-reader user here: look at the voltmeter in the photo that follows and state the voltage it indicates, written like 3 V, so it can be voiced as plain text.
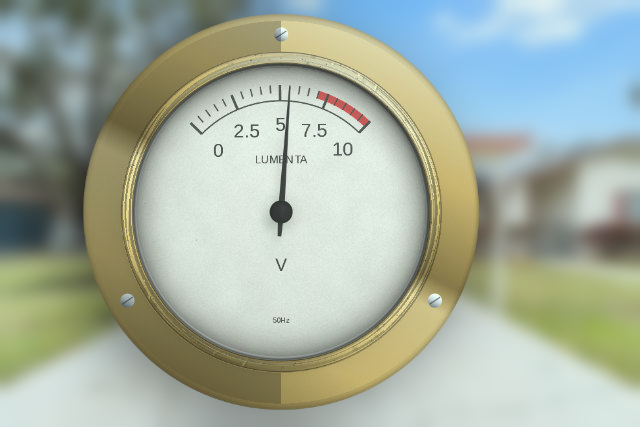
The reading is 5.5 V
